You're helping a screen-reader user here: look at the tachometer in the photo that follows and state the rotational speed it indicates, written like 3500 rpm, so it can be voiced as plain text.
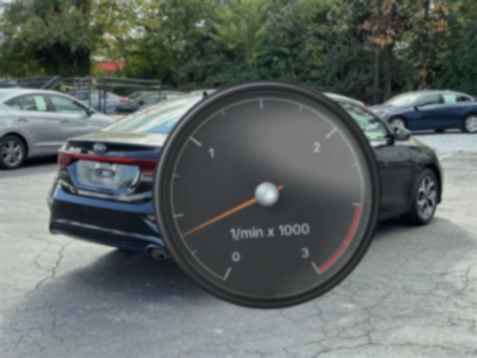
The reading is 375 rpm
